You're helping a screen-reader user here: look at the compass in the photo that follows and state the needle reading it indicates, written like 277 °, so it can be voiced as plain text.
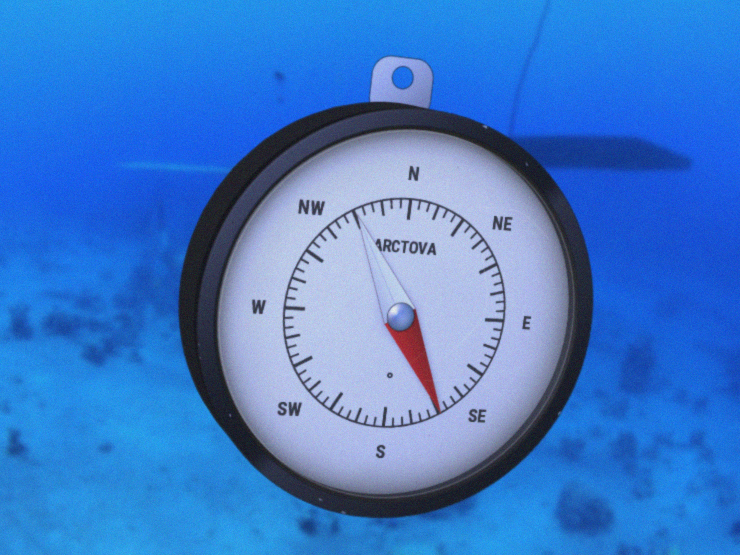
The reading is 150 °
